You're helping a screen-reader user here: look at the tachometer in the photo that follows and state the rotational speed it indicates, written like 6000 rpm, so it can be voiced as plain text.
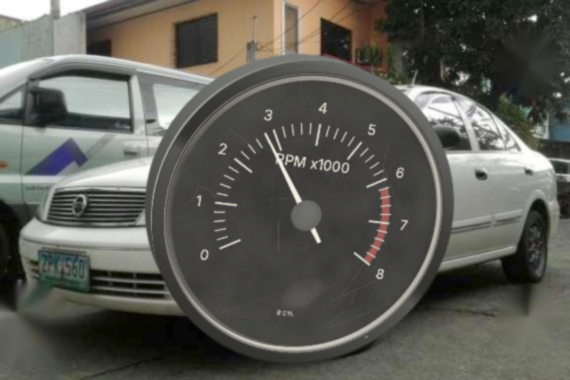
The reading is 2800 rpm
